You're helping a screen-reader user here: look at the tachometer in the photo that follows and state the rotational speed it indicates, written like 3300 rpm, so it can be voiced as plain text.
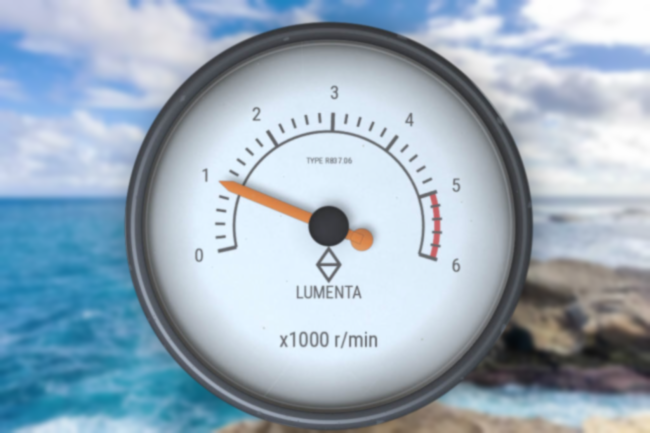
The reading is 1000 rpm
